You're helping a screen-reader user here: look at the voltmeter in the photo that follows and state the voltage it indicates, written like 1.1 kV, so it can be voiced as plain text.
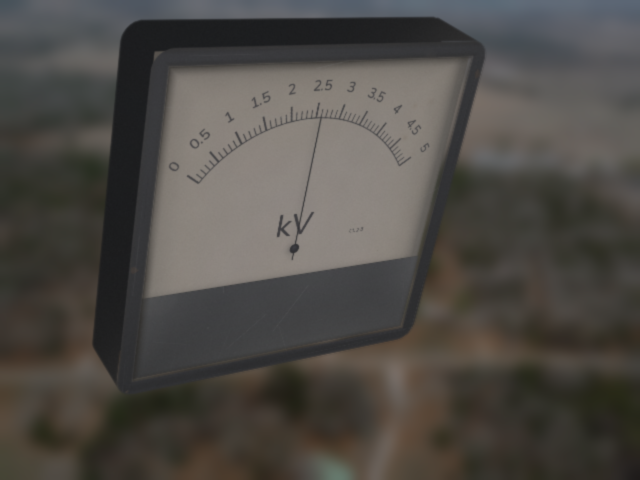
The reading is 2.5 kV
